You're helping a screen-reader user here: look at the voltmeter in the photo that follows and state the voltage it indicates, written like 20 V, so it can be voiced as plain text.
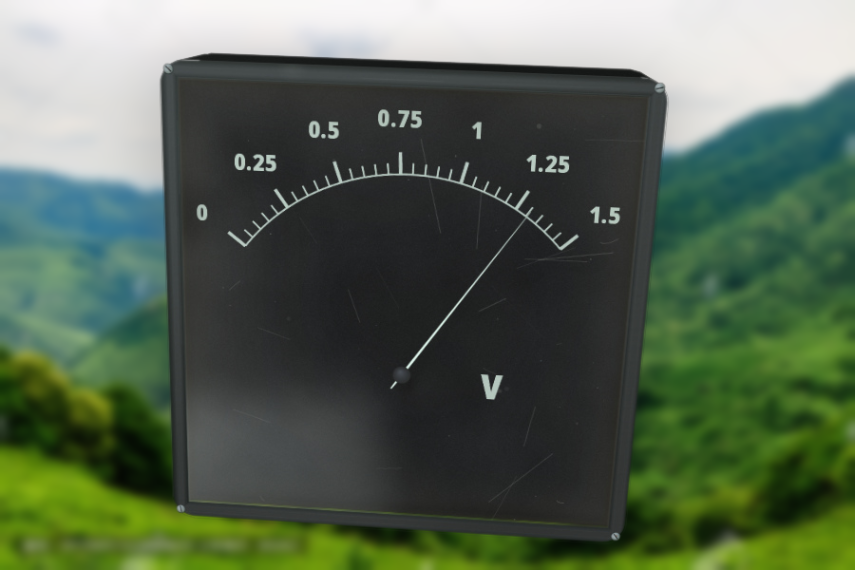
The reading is 1.3 V
